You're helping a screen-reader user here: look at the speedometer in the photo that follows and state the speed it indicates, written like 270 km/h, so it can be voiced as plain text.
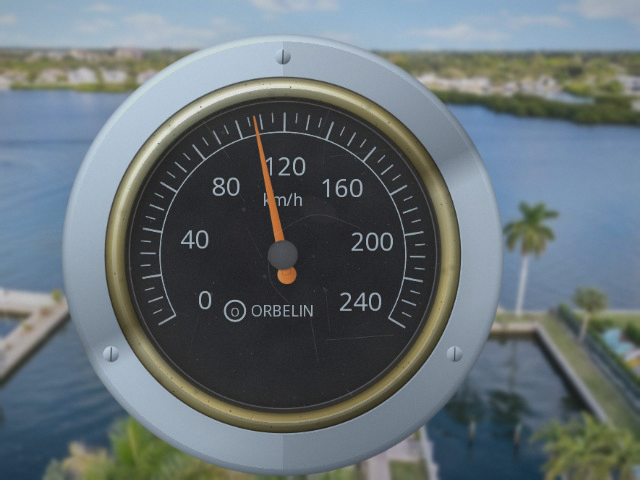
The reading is 107.5 km/h
